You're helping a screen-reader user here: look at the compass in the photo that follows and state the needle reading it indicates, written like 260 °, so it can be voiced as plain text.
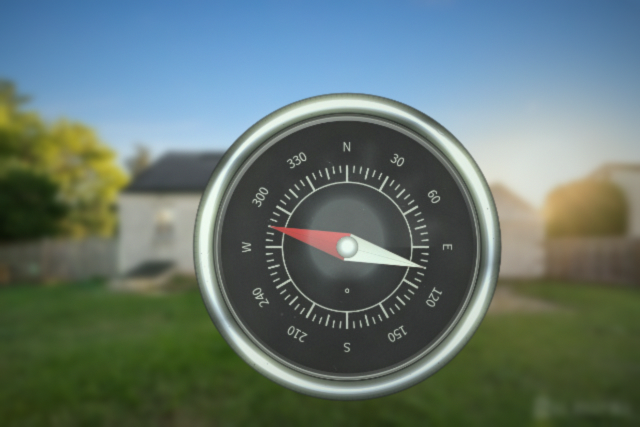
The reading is 285 °
